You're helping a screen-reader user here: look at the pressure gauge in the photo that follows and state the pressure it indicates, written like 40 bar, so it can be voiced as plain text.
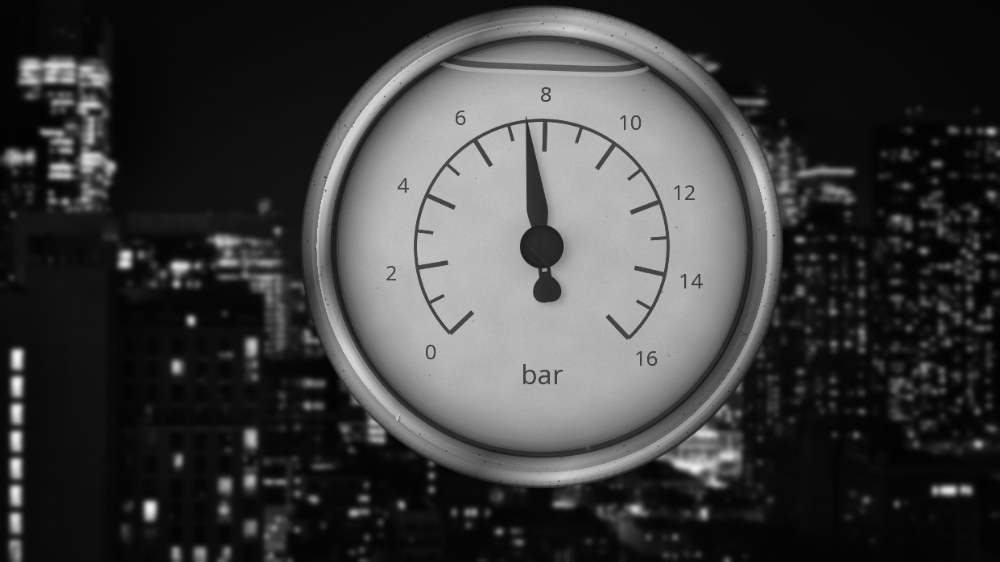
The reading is 7.5 bar
